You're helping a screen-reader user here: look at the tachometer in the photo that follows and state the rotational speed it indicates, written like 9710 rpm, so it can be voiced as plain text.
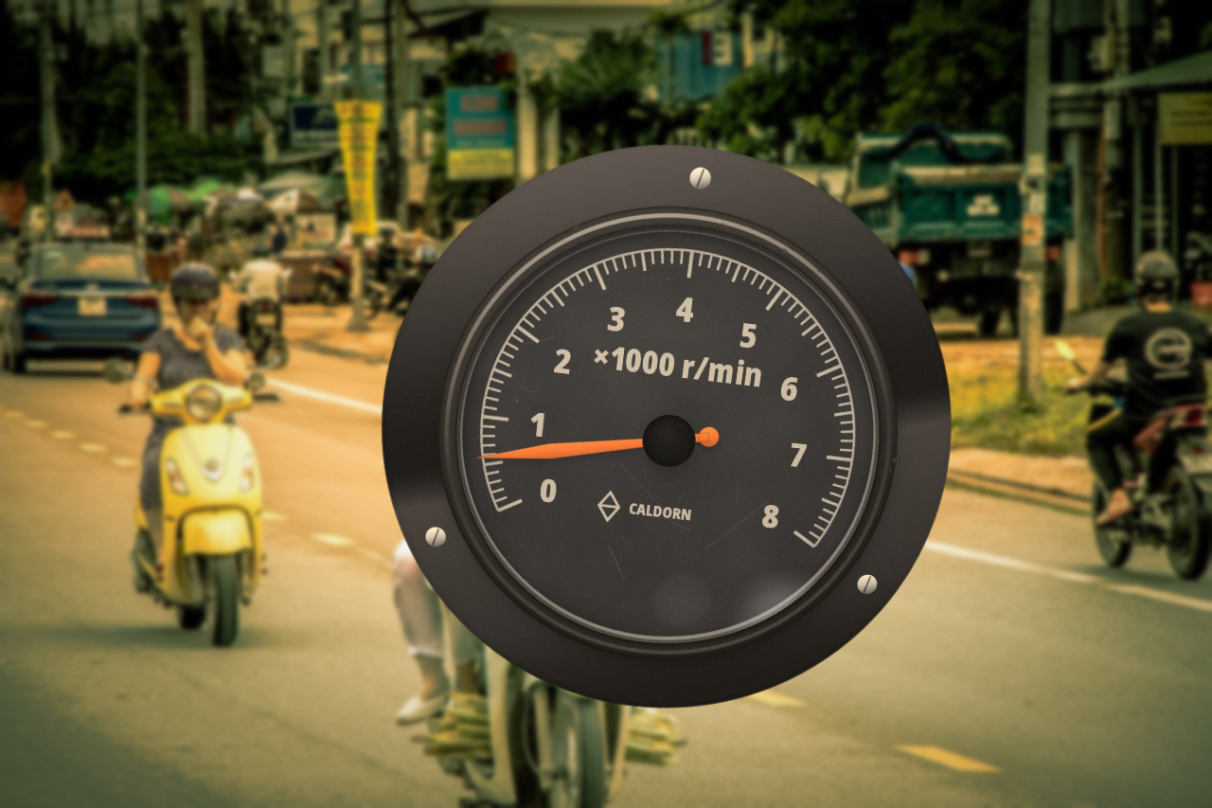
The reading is 600 rpm
